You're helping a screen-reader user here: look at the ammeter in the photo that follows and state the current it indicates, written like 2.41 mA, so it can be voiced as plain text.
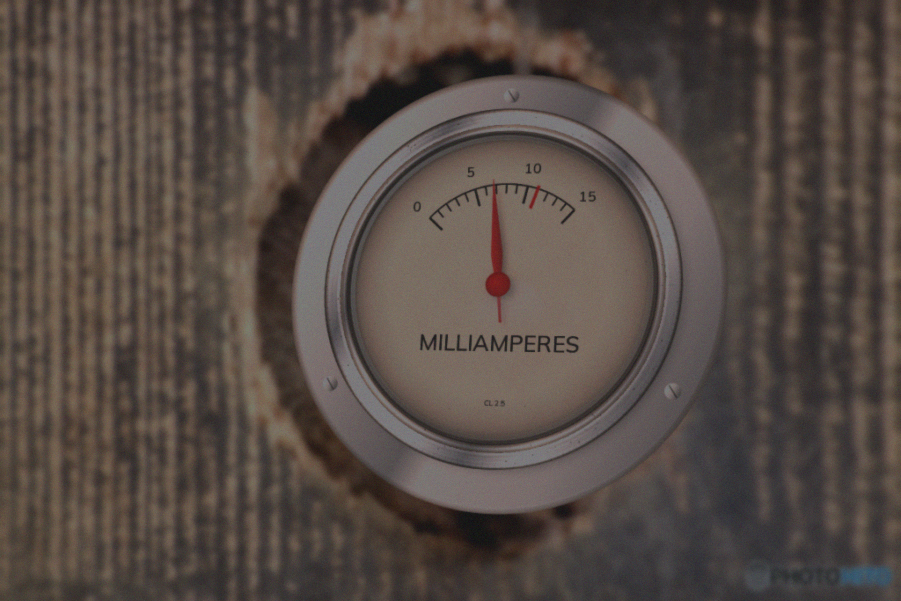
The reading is 7 mA
